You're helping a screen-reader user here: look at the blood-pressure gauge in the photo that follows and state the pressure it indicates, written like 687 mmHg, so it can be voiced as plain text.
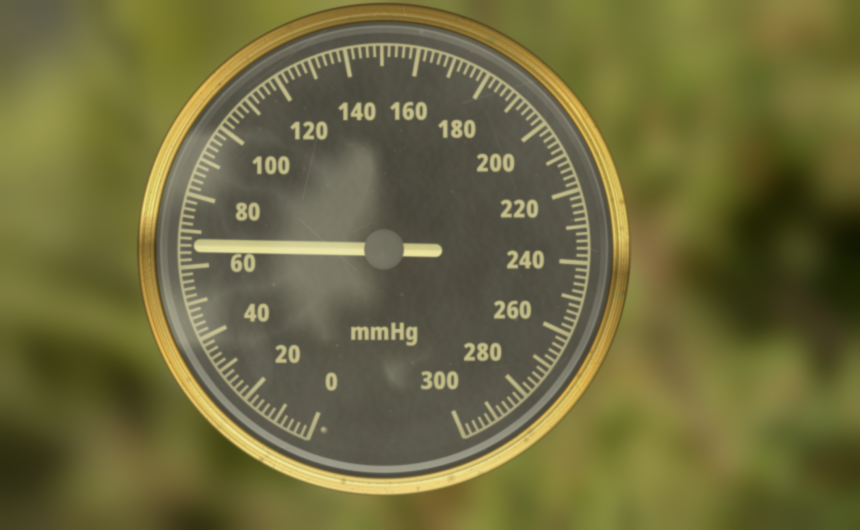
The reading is 66 mmHg
